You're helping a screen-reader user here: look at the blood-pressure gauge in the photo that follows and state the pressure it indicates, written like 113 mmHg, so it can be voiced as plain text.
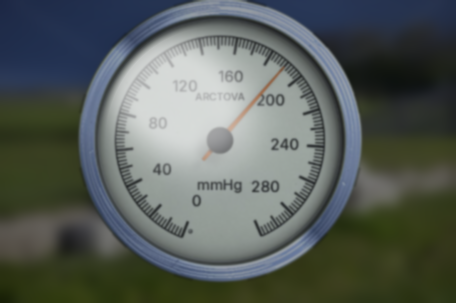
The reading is 190 mmHg
